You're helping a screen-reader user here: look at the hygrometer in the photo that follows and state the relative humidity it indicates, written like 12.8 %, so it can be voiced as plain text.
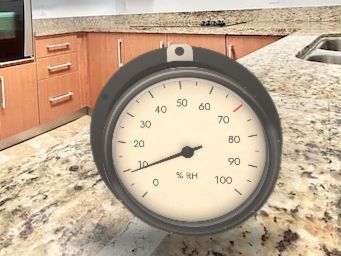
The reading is 10 %
